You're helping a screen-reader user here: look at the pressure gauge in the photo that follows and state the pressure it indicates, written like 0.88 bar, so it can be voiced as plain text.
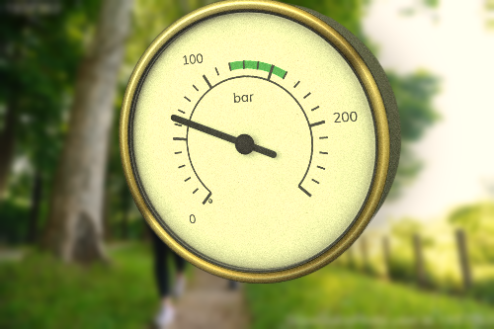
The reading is 65 bar
